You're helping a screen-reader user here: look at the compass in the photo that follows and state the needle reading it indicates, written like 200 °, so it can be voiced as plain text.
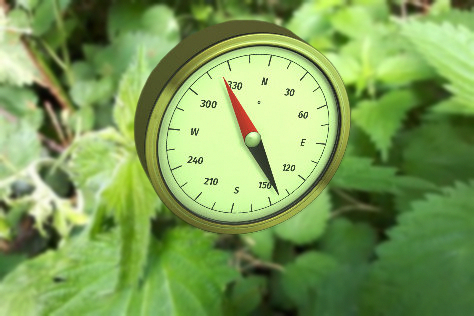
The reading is 322.5 °
